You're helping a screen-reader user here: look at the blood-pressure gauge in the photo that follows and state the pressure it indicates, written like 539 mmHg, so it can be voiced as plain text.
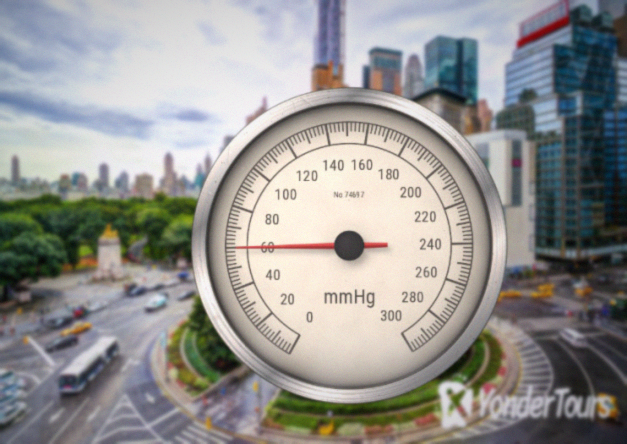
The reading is 60 mmHg
